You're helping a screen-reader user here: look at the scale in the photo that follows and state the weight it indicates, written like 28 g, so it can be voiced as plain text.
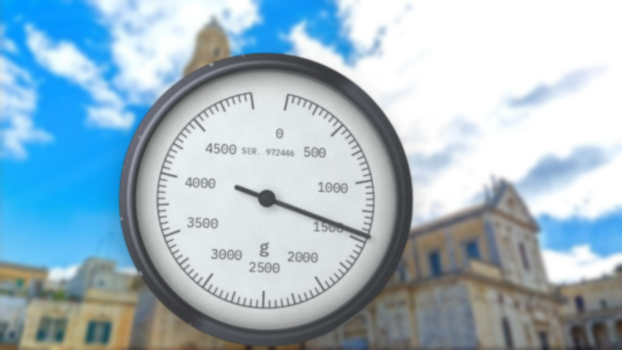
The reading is 1450 g
